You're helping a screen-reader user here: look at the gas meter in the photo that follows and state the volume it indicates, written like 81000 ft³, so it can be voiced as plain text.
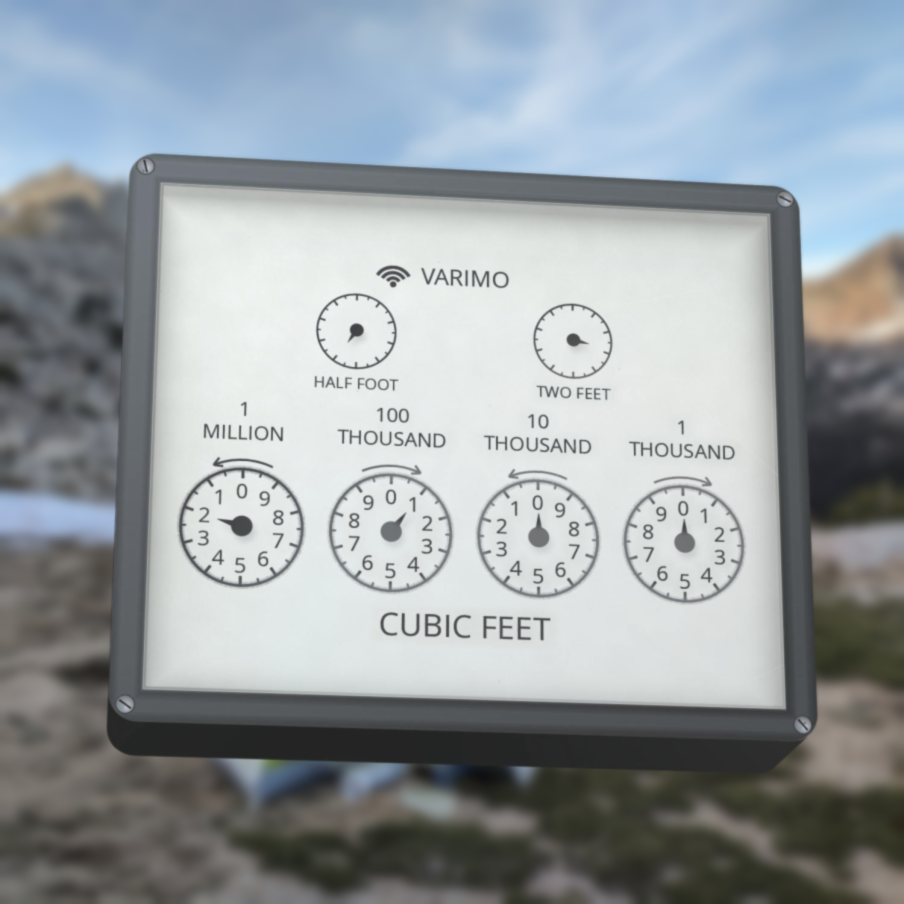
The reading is 210000 ft³
